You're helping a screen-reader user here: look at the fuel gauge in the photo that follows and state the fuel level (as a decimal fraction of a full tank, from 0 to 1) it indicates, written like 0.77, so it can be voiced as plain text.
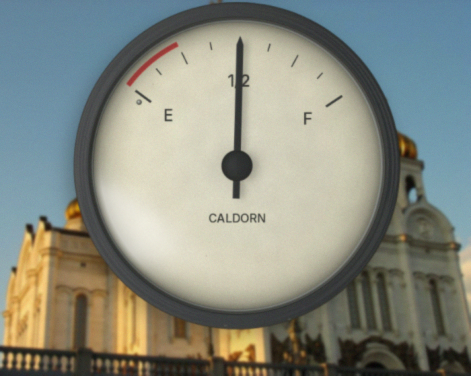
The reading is 0.5
